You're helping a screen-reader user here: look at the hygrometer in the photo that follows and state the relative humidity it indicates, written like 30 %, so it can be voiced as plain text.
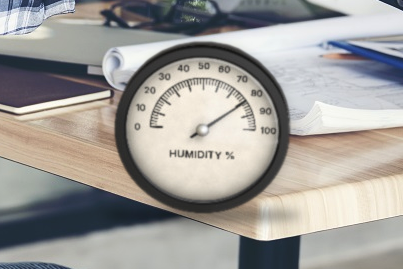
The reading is 80 %
